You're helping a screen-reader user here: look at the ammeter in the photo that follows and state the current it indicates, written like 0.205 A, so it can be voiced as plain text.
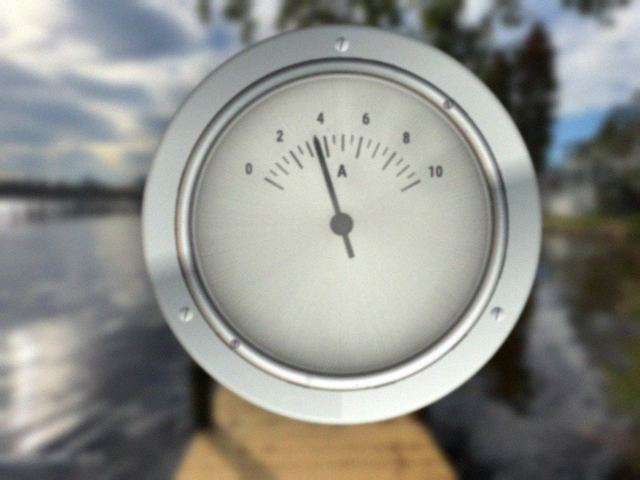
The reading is 3.5 A
